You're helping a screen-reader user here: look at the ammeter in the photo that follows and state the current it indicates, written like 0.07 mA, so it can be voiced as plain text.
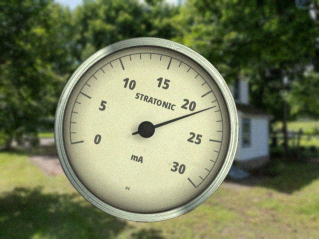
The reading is 21.5 mA
